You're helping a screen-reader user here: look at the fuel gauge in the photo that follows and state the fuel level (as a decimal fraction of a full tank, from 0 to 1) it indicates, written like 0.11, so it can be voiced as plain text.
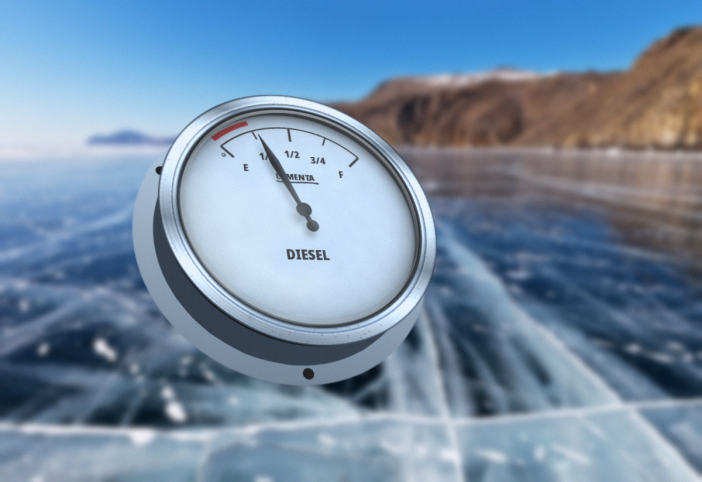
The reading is 0.25
